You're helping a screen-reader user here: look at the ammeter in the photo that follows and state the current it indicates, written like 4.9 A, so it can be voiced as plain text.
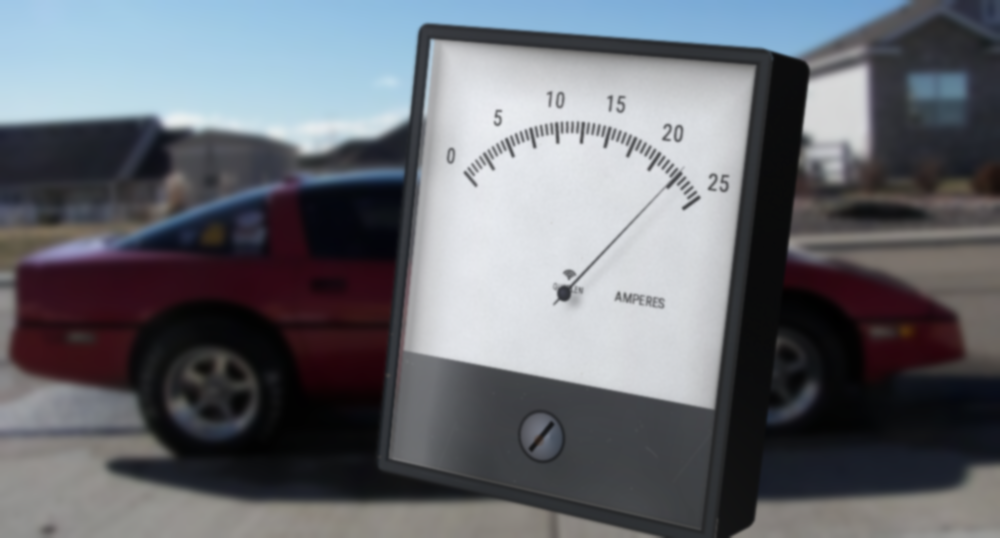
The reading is 22.5 A
